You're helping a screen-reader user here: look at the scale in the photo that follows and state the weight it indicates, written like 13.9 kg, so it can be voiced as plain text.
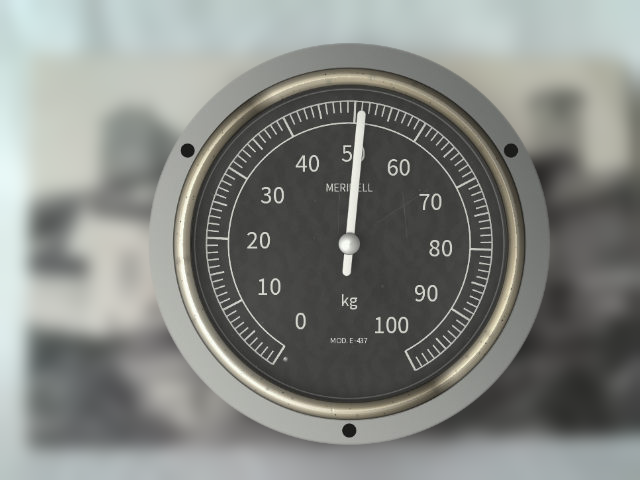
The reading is 51 kg
